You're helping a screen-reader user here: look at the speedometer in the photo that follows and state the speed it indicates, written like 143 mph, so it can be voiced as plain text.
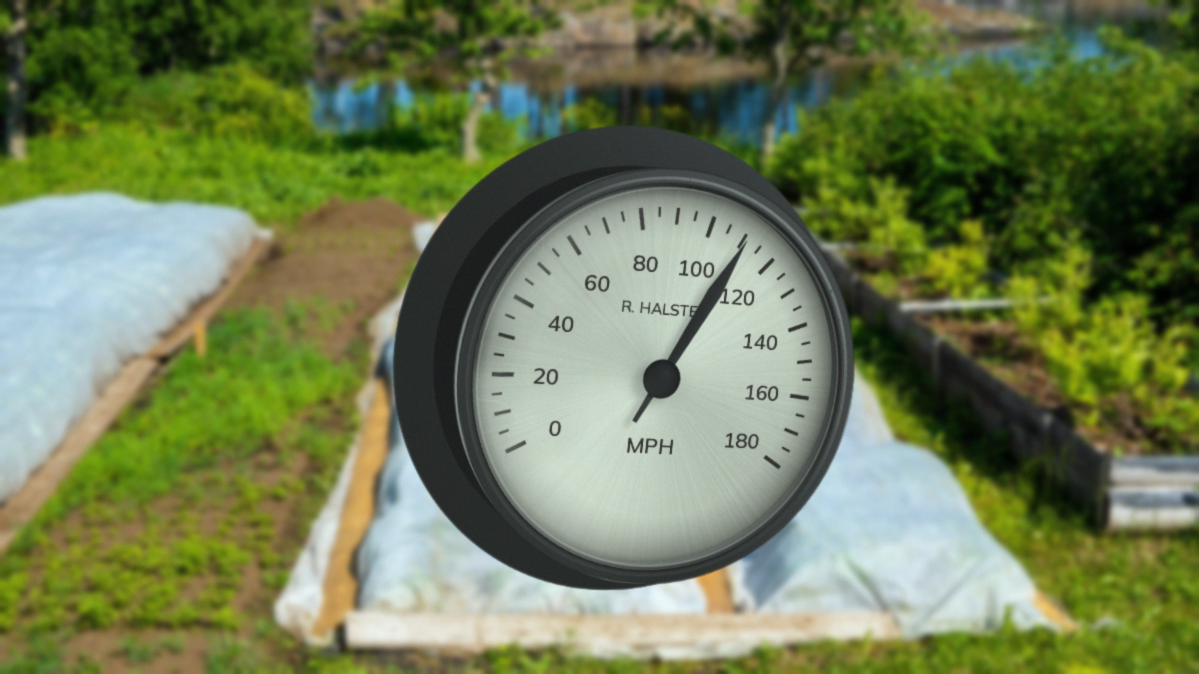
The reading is 110 mph
